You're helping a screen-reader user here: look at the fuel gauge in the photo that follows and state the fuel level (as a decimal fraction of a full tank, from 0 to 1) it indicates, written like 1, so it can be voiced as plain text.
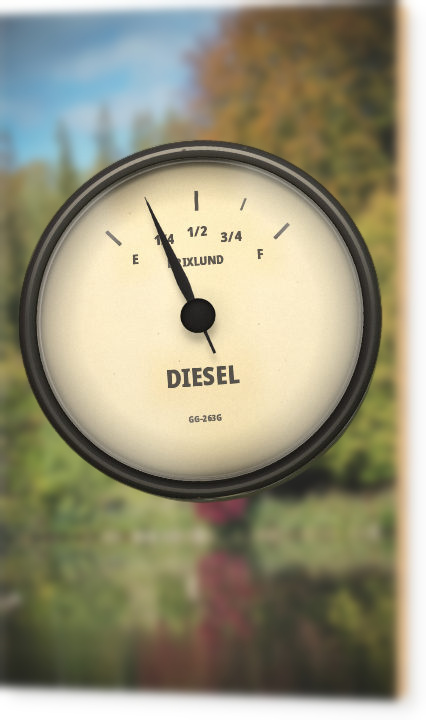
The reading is 0.25
